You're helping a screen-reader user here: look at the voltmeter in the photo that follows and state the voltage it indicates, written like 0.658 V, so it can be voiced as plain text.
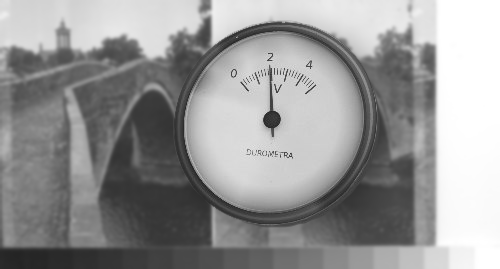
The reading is 2 V
